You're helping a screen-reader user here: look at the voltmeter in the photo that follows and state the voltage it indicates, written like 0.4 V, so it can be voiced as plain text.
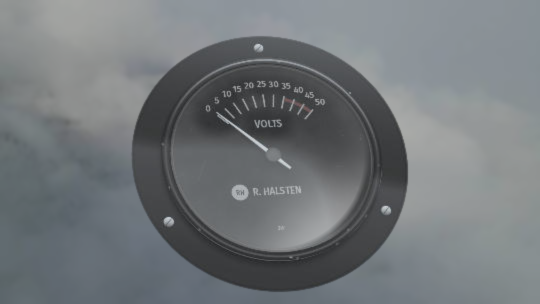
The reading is 0 V
